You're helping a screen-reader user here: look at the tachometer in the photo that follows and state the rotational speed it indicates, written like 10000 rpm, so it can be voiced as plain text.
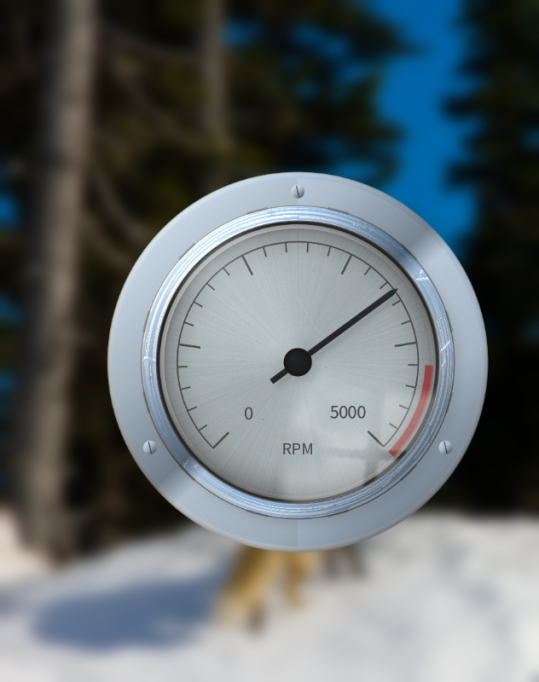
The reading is 3500 rpm
